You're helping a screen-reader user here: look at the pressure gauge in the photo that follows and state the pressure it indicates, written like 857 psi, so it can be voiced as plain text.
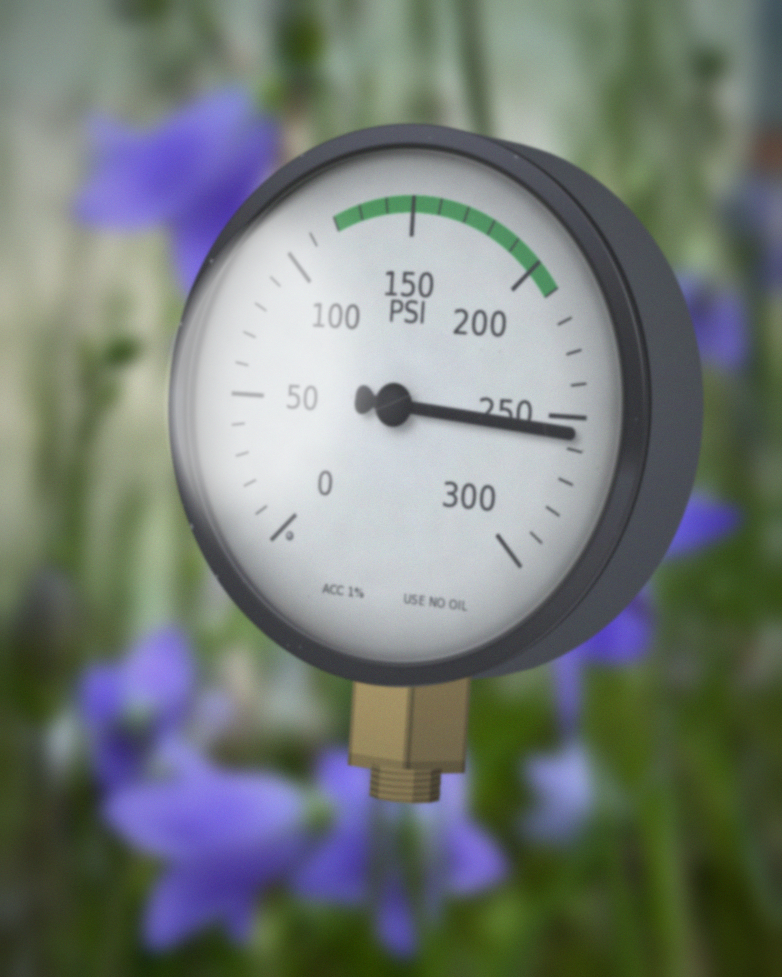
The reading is 255 psi
